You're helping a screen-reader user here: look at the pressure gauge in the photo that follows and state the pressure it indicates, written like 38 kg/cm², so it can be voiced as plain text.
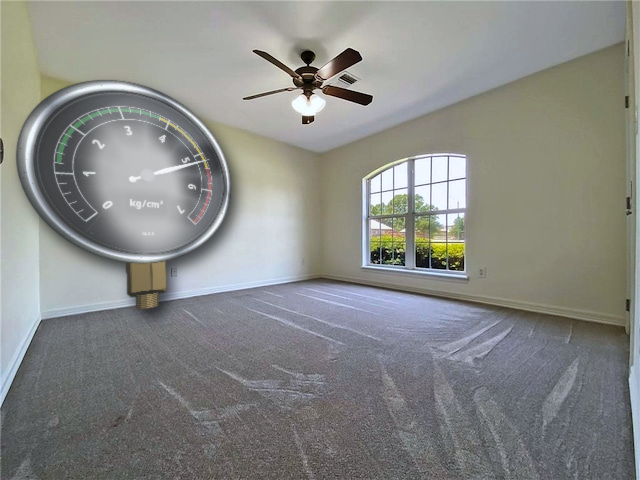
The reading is 5.2 kg/cm²
